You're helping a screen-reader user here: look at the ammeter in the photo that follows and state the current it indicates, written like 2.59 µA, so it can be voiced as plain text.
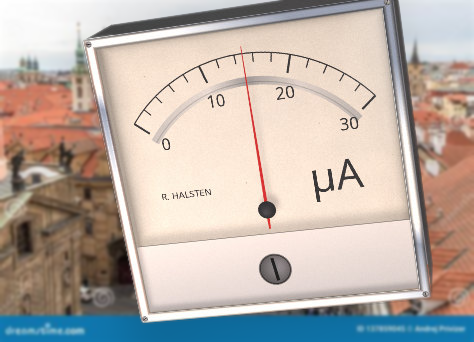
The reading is 15 µA
